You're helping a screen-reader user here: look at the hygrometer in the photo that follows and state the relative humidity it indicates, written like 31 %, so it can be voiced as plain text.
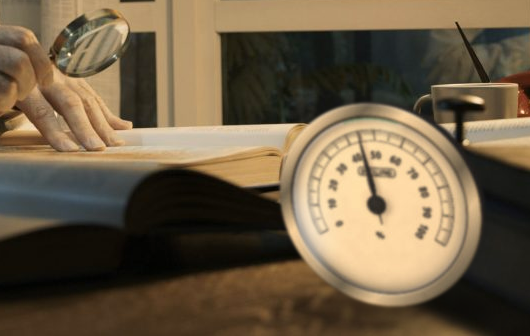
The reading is 45 %
